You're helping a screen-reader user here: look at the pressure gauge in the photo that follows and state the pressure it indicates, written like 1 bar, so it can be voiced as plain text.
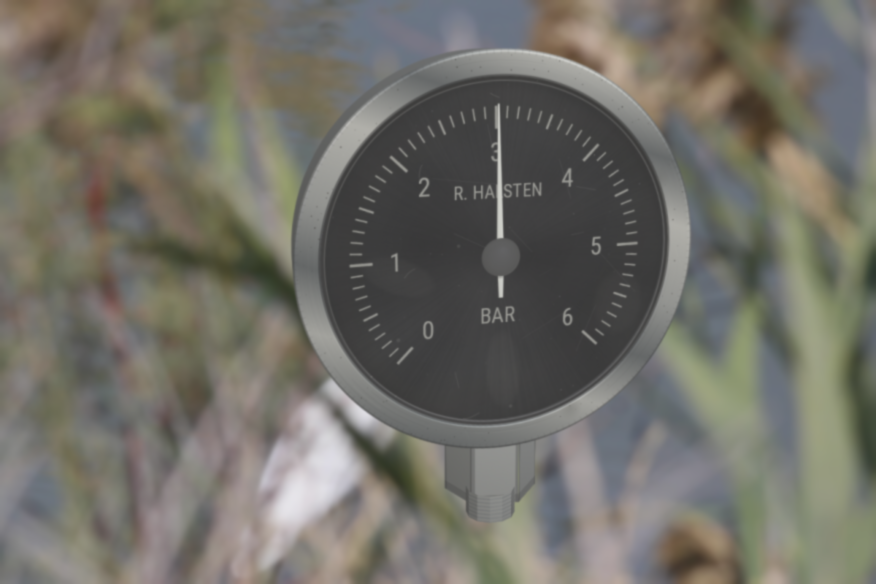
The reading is 3 bar
